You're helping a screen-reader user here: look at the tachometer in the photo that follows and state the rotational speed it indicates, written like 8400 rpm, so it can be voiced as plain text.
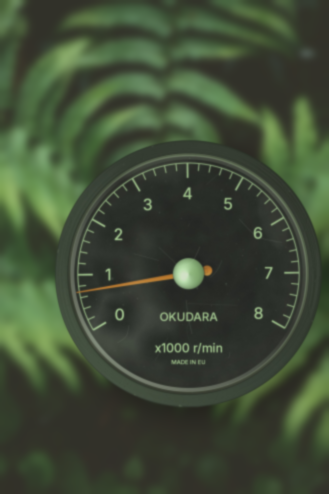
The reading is 700 rpm
